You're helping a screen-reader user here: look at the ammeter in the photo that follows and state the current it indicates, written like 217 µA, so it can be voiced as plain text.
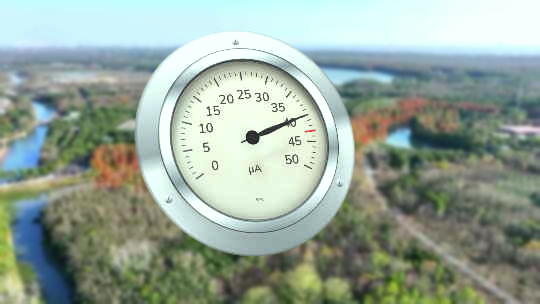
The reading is 40 µA
